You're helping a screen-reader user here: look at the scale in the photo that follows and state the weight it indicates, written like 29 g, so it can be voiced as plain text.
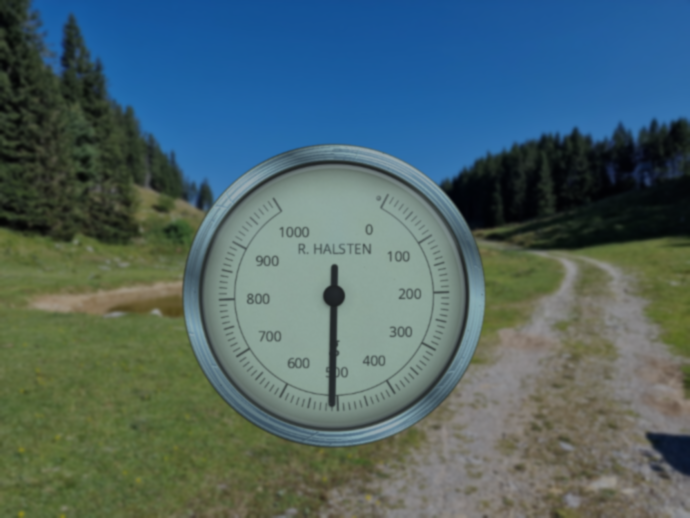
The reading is 510 g
